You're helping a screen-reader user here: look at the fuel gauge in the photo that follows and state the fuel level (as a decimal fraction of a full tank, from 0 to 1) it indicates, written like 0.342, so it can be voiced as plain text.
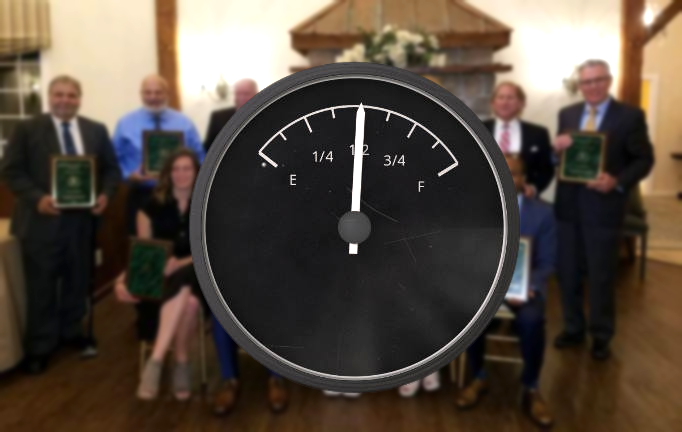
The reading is 0.5
